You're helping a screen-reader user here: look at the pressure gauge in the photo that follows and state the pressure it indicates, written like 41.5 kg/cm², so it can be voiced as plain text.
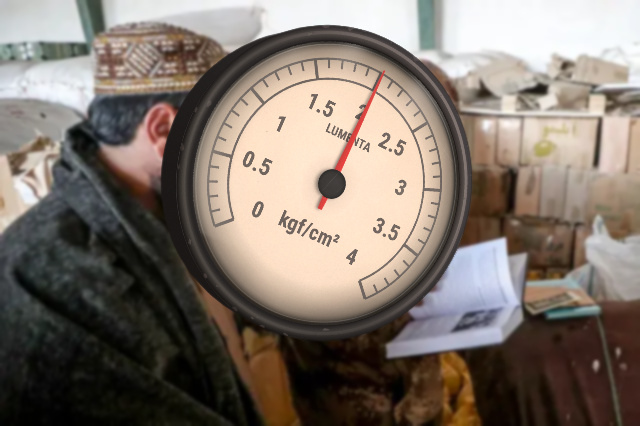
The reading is 2 kg/cm²
